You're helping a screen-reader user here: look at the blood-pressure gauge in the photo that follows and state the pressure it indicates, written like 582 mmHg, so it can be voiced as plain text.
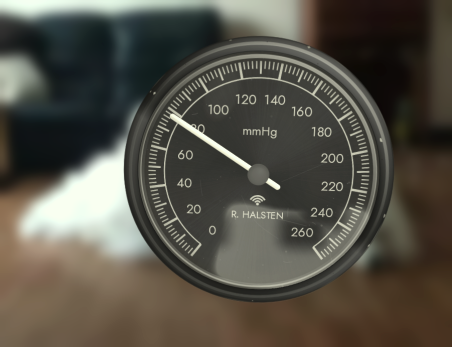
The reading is 78 mmHg
